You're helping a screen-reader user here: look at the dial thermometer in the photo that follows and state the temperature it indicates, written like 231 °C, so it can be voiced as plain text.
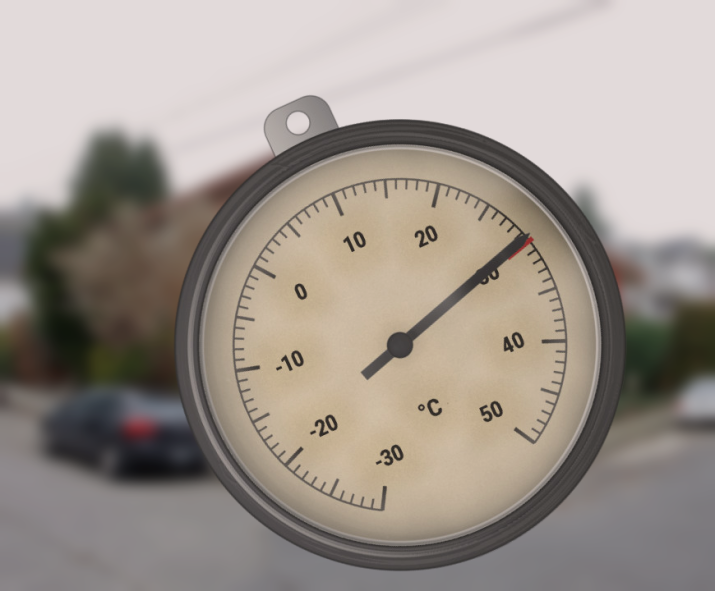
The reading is 29.5 °C
